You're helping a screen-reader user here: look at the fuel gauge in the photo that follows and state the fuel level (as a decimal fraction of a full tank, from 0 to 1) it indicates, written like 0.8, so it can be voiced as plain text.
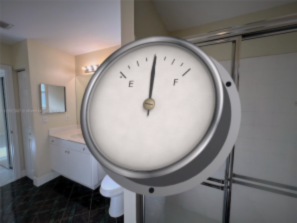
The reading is 0.5
